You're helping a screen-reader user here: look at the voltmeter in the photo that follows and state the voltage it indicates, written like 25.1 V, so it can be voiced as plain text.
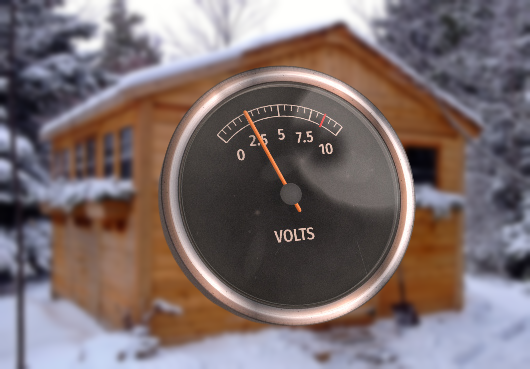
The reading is 2.5 V
